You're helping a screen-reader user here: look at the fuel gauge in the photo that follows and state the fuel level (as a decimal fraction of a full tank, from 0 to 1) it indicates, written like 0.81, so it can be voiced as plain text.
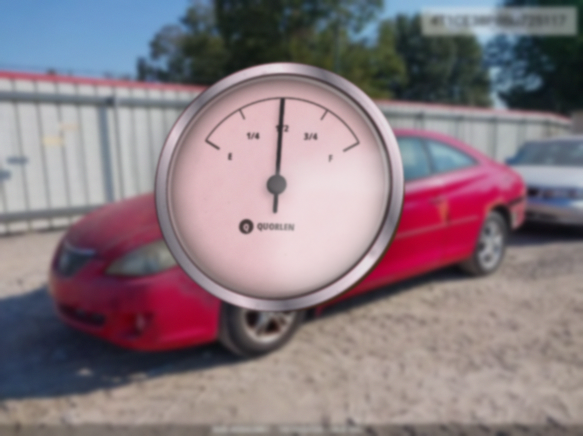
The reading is 0.5
